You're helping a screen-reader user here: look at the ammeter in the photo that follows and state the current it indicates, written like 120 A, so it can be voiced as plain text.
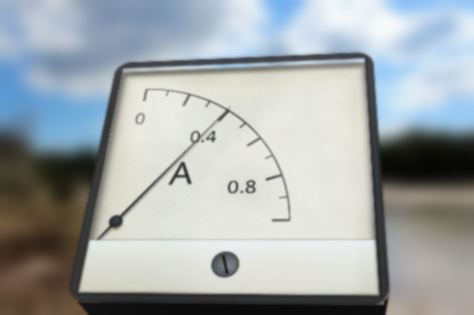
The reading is 0.4 A
